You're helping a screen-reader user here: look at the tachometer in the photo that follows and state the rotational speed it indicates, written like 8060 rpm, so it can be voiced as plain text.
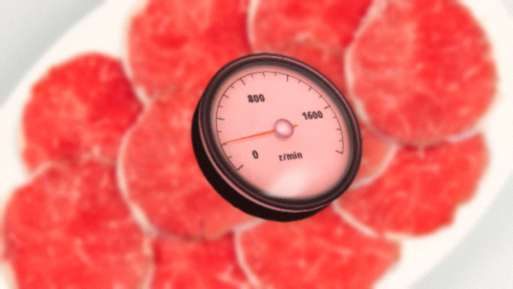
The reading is 200 rpm
